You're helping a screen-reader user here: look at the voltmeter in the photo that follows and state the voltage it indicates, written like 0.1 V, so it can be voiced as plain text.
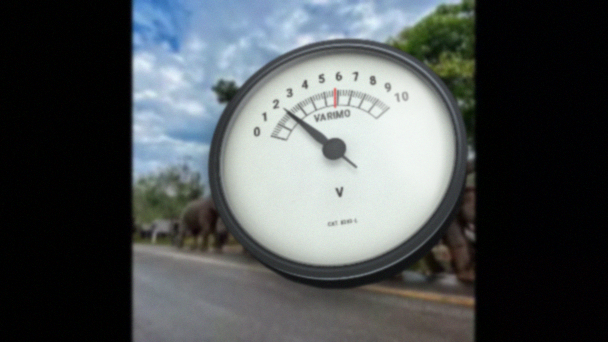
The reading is 2 V
